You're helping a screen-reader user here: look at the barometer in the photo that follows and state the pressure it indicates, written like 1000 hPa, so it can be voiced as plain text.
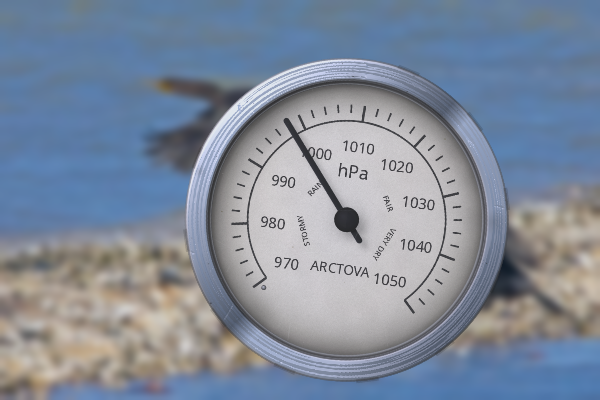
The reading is 998 hPa
